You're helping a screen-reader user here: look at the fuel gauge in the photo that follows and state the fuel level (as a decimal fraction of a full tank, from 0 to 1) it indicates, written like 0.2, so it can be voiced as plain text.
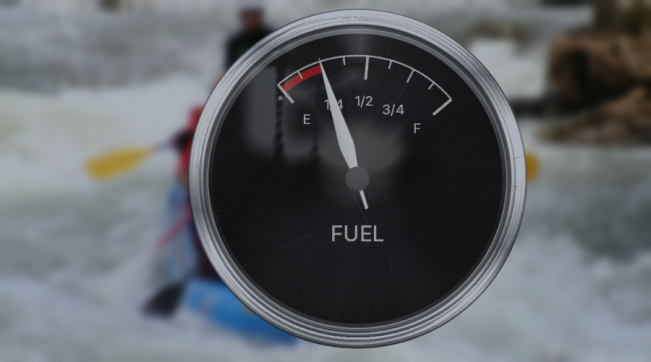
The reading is 0.25
